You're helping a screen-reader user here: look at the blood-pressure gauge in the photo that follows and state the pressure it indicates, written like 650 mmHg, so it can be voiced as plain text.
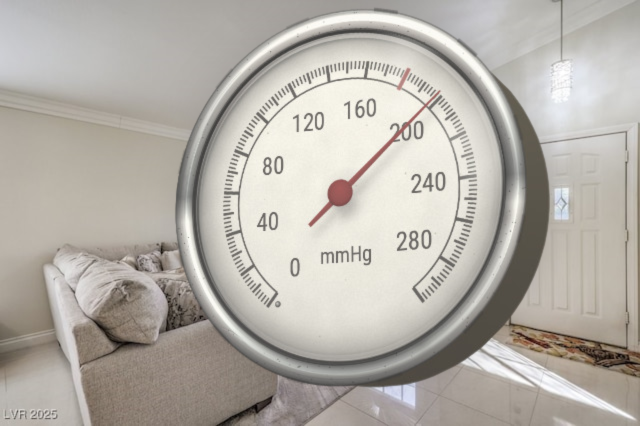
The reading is 200 mmHg
